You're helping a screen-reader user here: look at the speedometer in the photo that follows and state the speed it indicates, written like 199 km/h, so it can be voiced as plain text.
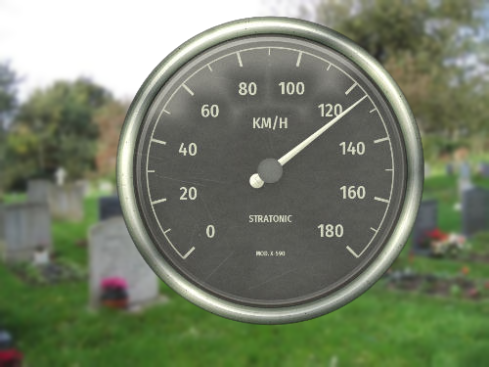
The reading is 125 km/h
